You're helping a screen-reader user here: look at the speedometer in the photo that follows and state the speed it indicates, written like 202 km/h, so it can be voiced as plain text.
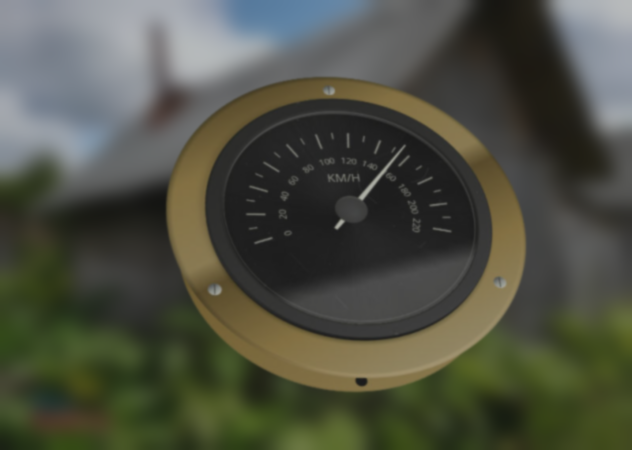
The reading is 155 km/h
